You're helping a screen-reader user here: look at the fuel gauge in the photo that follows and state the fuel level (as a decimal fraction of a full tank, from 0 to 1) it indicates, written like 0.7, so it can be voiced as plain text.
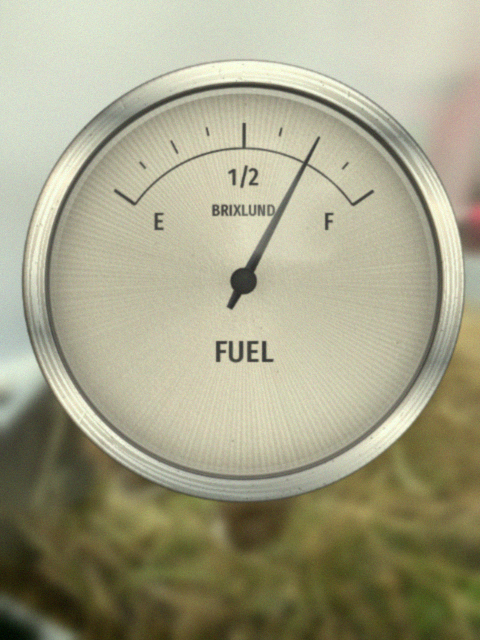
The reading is 0.75
